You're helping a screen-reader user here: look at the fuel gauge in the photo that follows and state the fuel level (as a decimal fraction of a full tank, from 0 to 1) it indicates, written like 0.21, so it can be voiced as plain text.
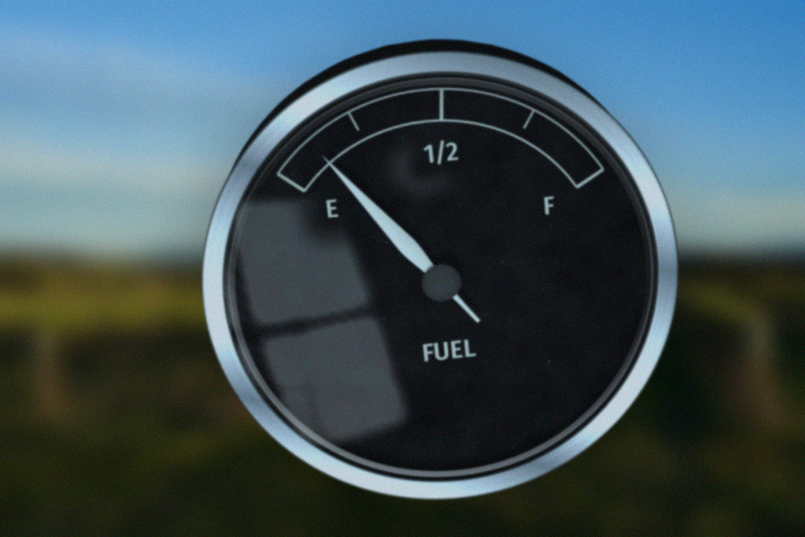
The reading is 0.125
